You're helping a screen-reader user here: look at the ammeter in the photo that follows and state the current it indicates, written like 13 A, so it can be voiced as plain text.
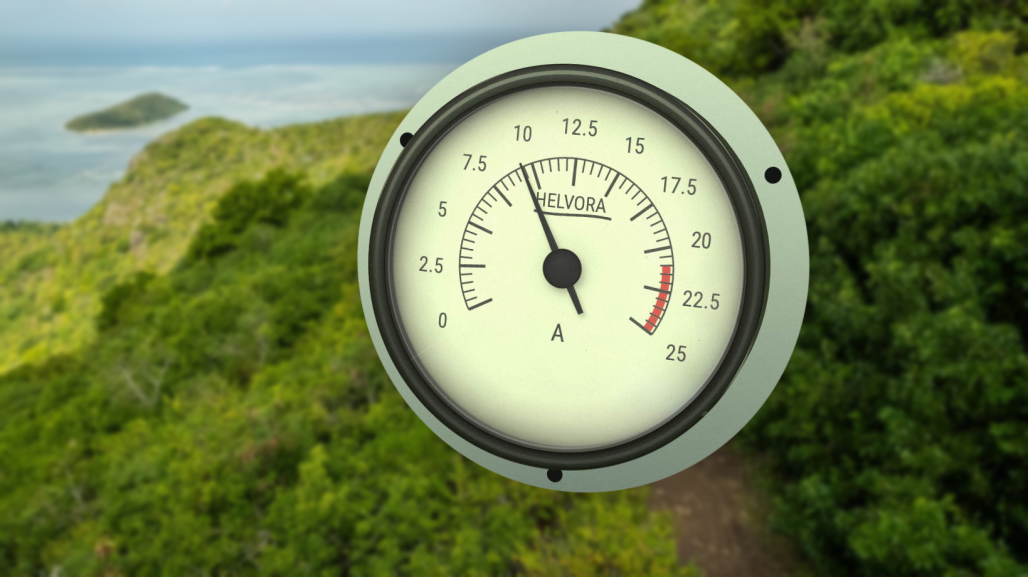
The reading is 9.5 A
